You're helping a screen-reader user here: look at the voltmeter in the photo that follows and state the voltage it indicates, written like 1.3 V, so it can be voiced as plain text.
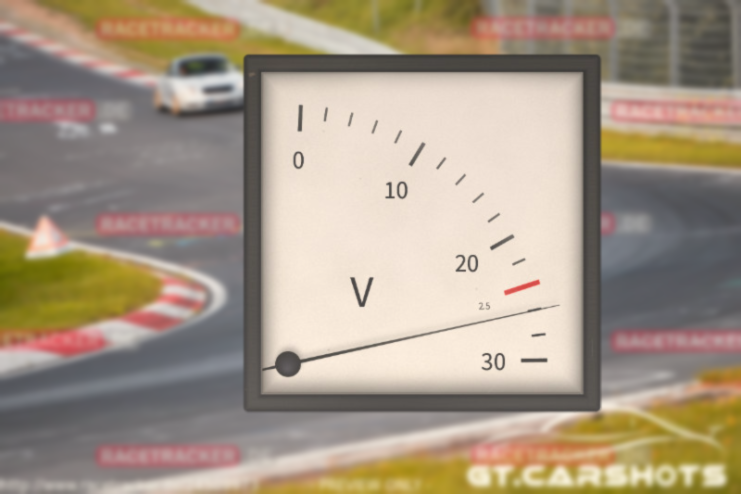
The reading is 26 V
